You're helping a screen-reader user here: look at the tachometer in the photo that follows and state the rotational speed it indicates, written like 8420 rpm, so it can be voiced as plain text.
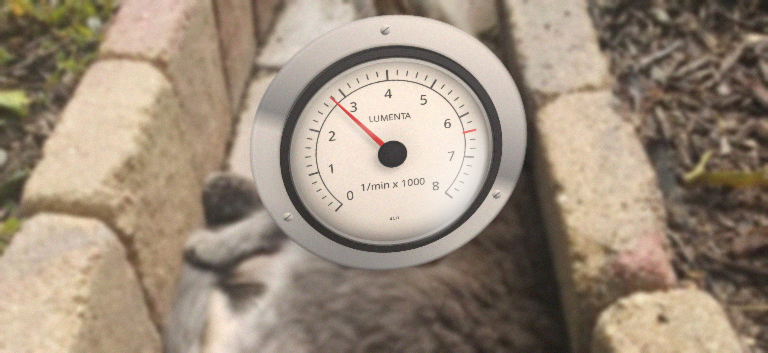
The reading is 2800 rpm
